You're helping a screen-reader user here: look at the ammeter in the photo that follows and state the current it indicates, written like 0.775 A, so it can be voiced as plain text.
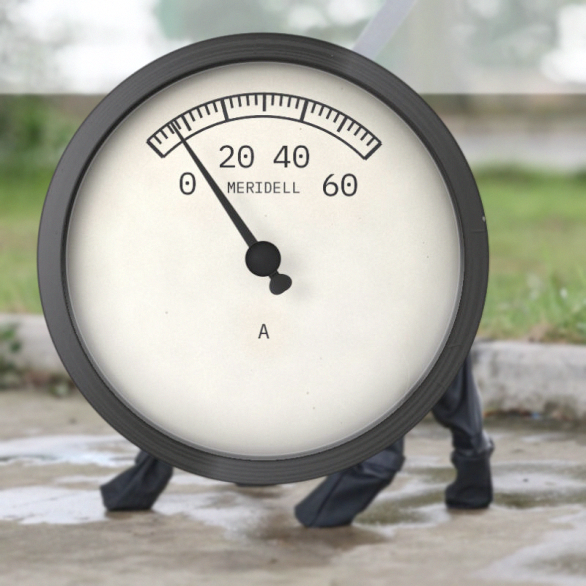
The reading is 7 A
